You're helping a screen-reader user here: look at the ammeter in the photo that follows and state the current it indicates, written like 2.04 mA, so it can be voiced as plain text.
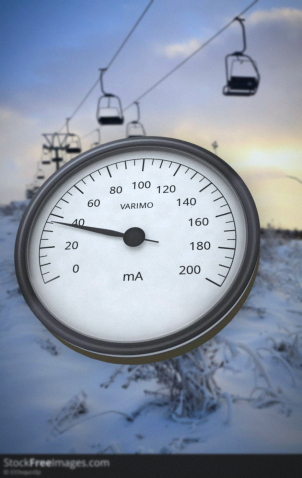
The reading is 35 mA
